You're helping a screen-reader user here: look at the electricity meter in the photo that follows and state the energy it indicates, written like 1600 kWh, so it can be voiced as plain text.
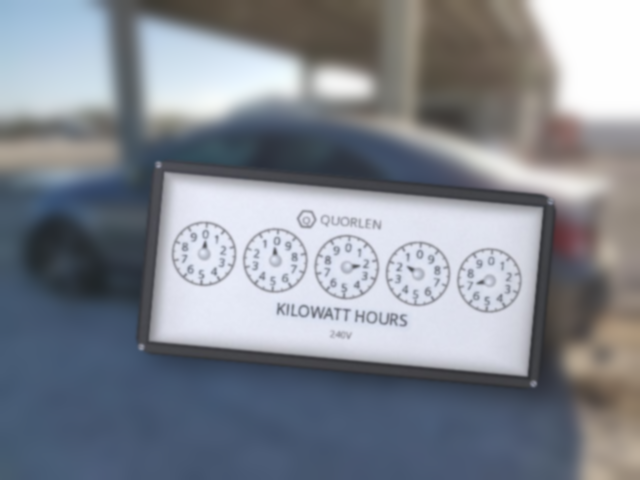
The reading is 217 kWh
